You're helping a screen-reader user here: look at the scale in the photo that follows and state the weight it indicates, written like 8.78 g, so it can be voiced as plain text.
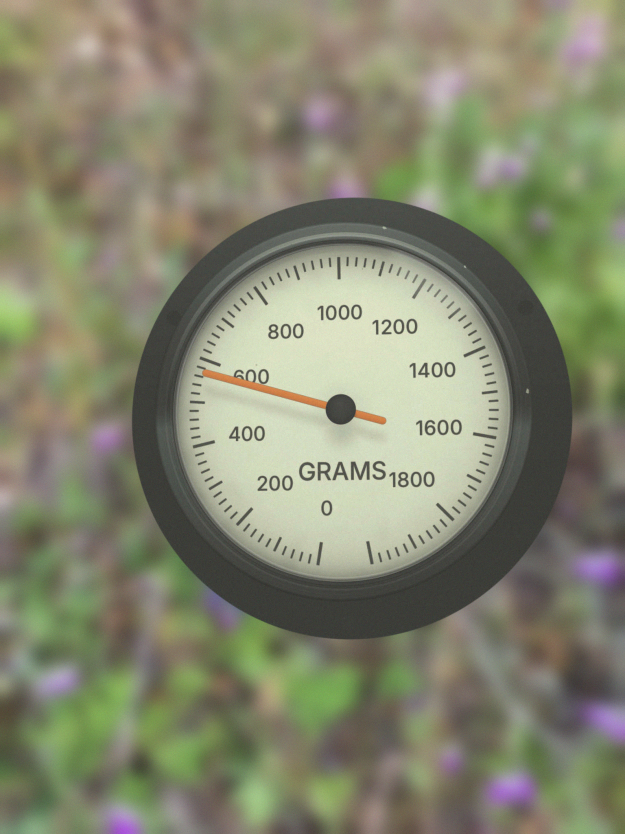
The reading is 570 g
